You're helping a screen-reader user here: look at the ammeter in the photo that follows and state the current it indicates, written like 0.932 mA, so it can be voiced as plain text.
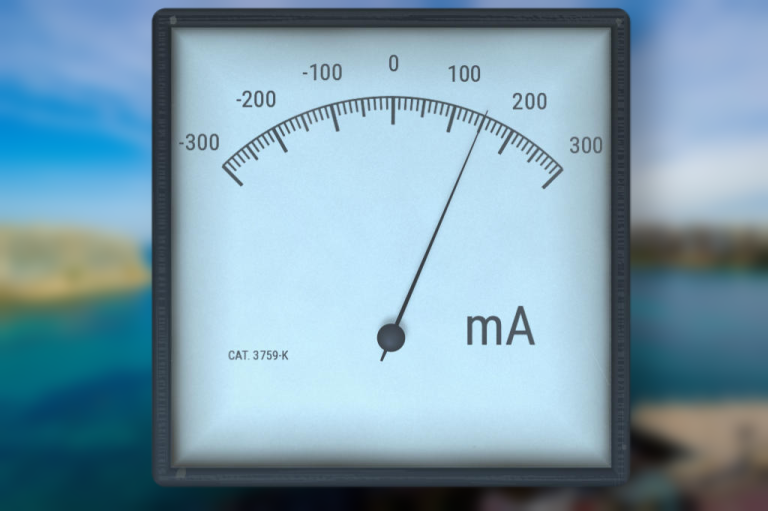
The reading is 150 mA
